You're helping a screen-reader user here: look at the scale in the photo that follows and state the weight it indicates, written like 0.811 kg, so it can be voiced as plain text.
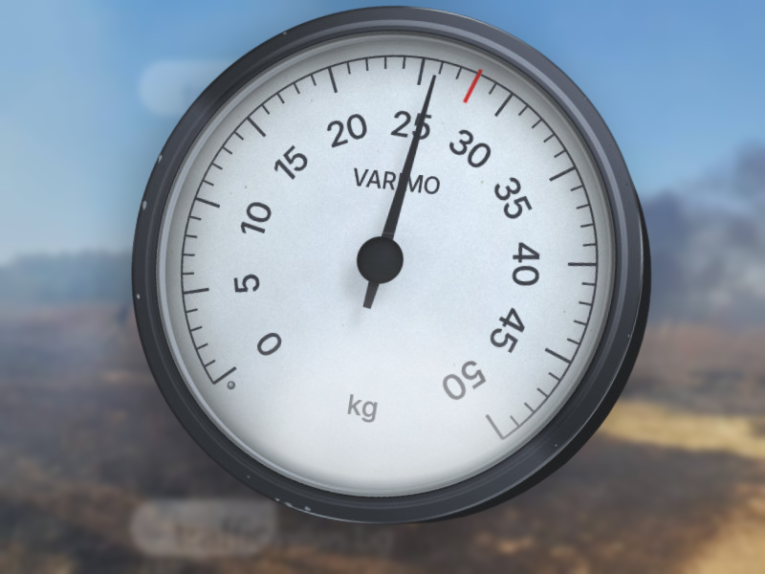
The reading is 26 kg
